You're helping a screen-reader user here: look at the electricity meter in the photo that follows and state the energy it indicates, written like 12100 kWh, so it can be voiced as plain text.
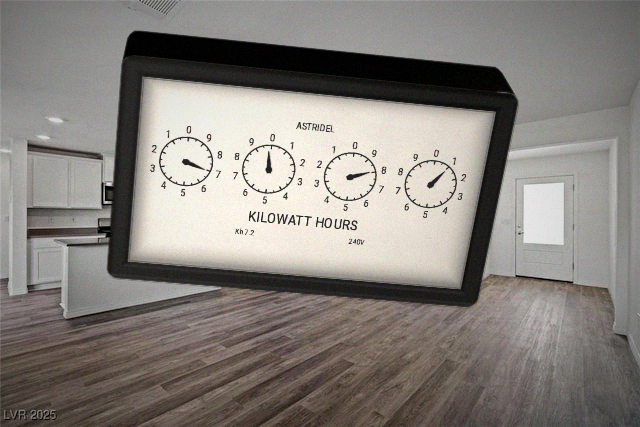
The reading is 6981 kWh
